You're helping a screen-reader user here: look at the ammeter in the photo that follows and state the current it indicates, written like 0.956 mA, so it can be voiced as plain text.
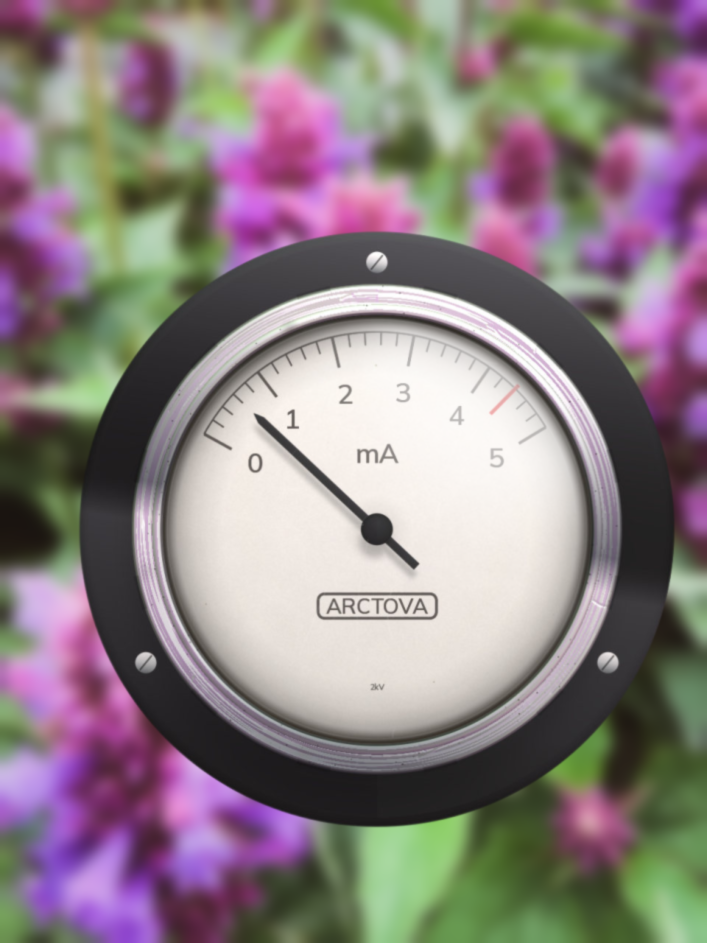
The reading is 0.6 mA
